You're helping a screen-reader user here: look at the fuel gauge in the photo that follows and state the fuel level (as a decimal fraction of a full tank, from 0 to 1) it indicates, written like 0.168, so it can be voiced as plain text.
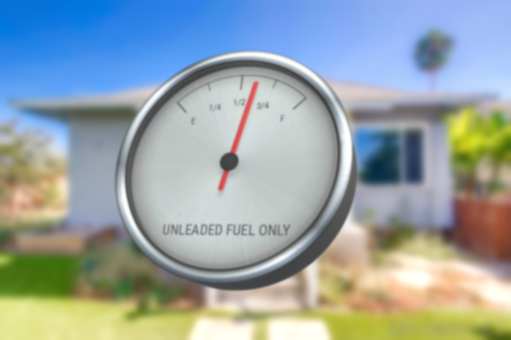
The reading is 0.625
